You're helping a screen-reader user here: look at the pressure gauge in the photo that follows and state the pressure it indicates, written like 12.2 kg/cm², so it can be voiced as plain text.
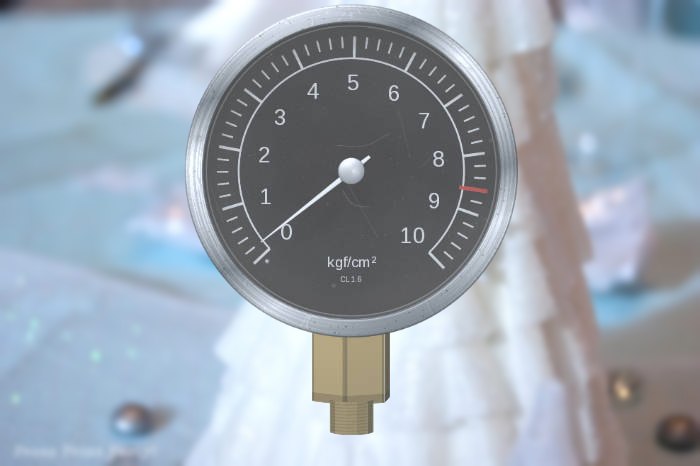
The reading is 0.2 kg/cm²
